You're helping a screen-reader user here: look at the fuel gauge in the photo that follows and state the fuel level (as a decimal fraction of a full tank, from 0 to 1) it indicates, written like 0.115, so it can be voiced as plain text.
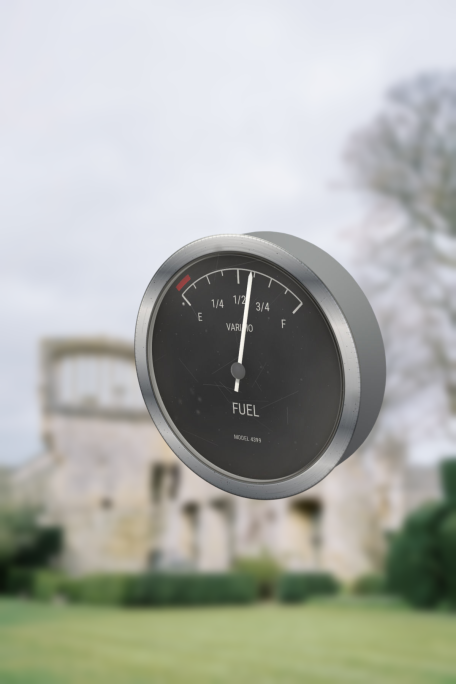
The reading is 0.625
